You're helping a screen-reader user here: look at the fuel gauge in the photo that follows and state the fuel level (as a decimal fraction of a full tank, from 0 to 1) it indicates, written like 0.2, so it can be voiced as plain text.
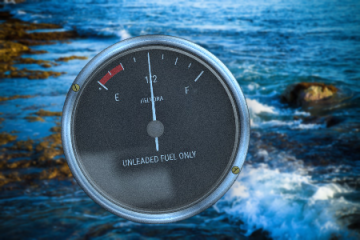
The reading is 0.5
